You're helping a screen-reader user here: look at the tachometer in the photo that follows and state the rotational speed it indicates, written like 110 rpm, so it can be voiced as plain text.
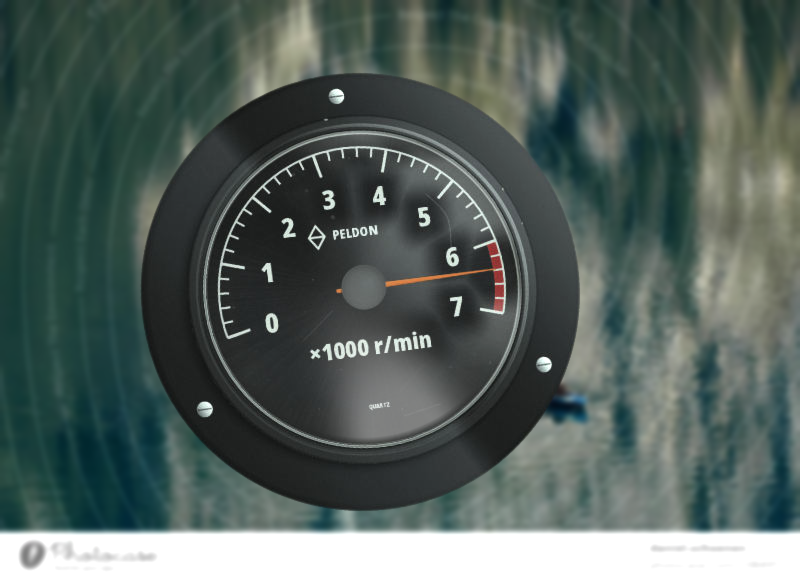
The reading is 6400 rpm
